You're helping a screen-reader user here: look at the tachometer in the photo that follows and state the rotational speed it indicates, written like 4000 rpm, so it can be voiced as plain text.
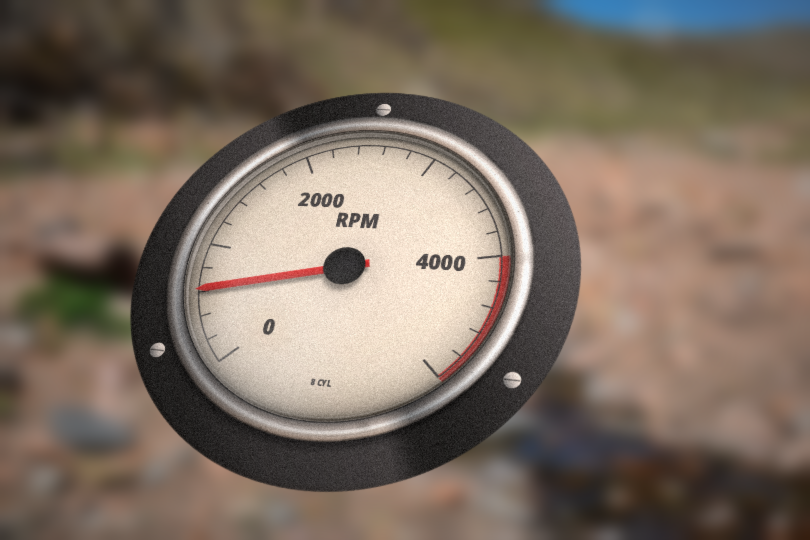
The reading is 600 rpm
